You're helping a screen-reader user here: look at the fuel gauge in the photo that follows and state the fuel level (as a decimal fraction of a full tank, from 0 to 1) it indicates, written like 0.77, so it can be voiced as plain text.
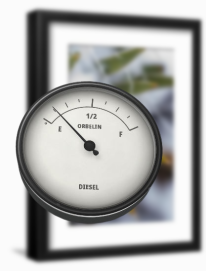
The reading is 0.125
